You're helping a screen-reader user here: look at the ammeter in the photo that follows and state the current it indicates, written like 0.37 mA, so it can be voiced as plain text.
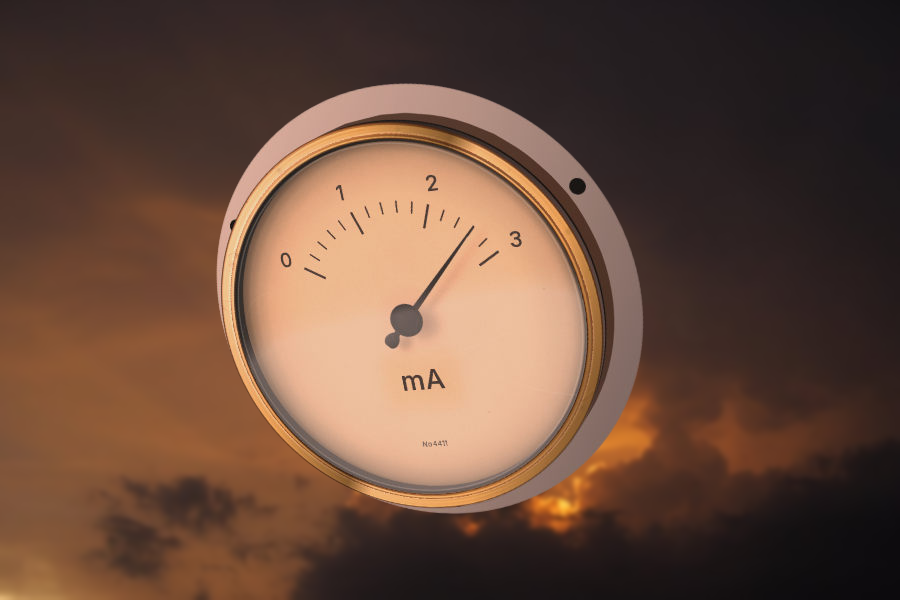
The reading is 2.6 mA
